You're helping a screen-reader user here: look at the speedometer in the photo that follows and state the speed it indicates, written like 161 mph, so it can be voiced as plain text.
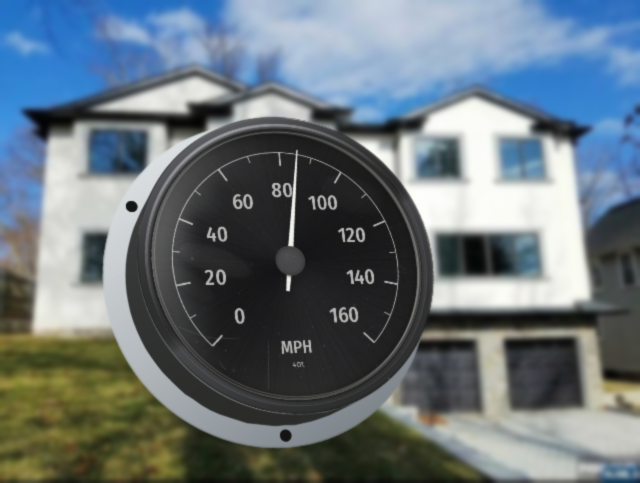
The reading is 85 mph
